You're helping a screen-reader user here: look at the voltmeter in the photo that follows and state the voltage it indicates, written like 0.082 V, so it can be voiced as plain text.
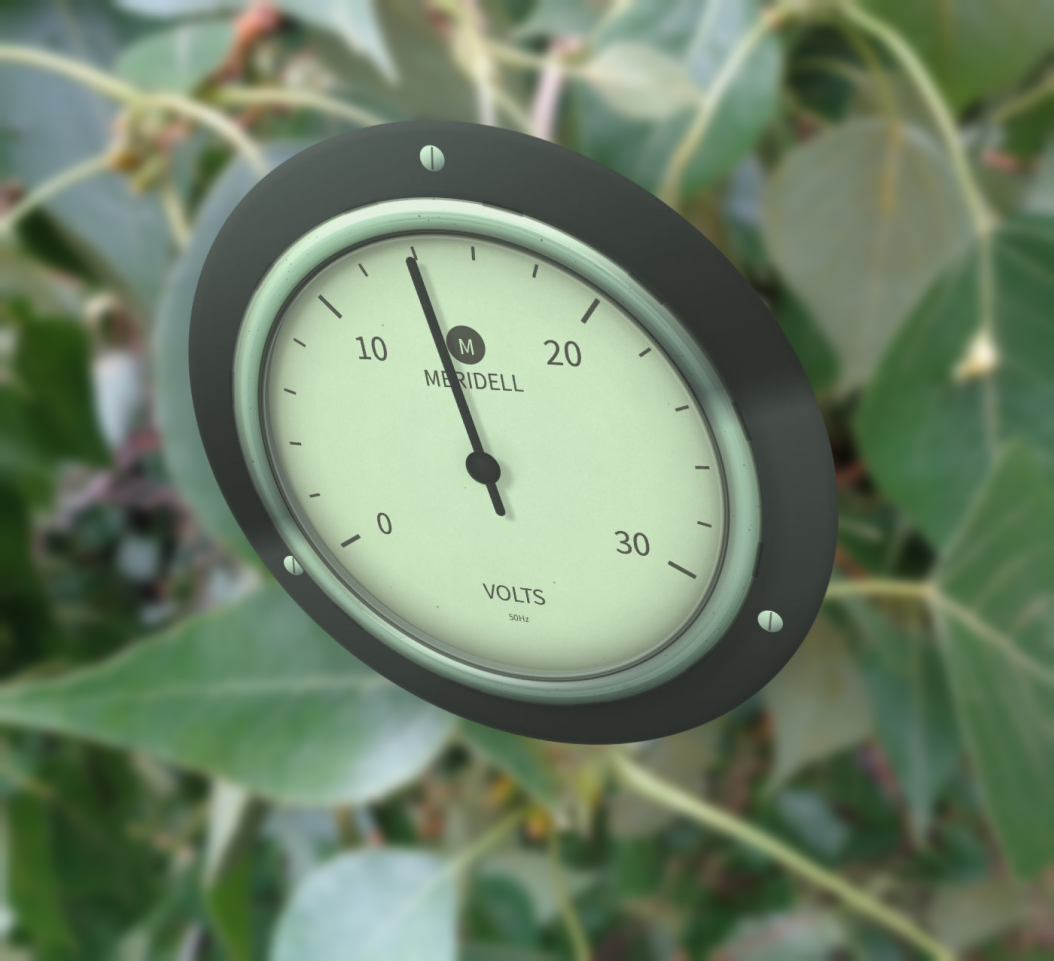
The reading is 14 V
